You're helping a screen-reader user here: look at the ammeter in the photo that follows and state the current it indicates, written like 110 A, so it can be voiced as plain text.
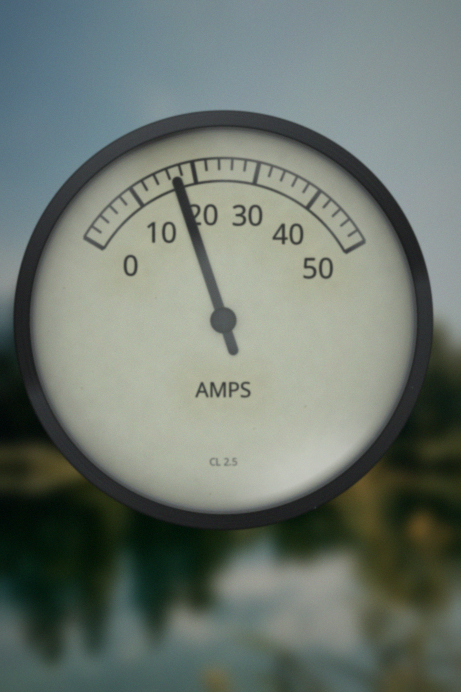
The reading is 17 A
